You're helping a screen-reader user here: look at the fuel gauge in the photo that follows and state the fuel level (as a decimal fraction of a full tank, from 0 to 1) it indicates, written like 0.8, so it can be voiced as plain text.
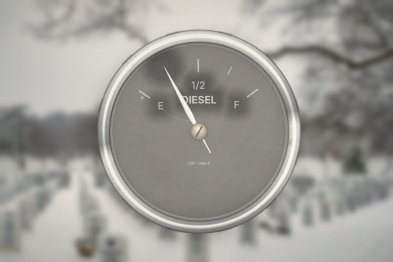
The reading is 0.25
